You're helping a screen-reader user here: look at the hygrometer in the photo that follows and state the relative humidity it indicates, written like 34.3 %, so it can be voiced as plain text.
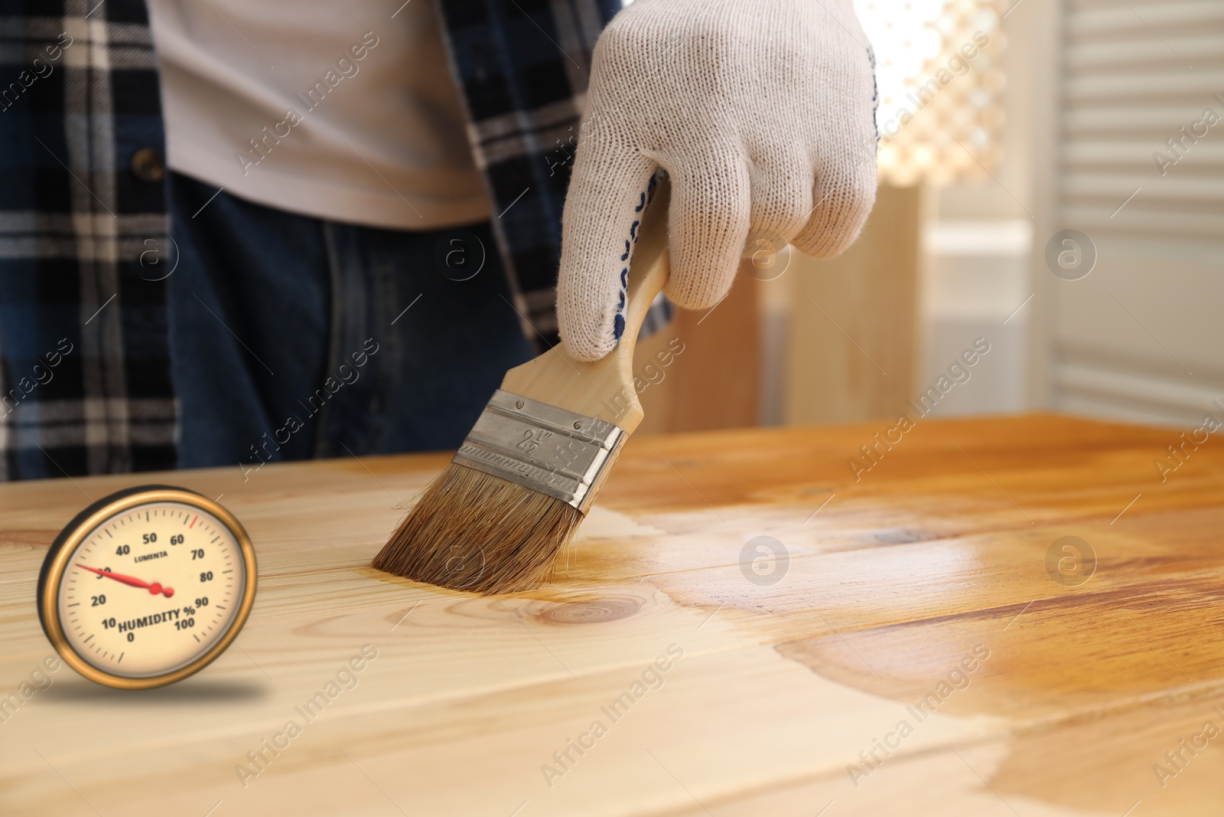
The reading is 30 %
